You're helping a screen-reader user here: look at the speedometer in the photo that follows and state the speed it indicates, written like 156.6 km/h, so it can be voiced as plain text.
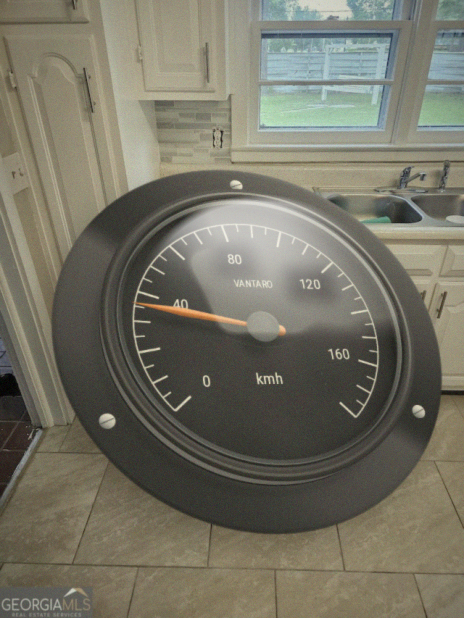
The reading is 35 km/h
